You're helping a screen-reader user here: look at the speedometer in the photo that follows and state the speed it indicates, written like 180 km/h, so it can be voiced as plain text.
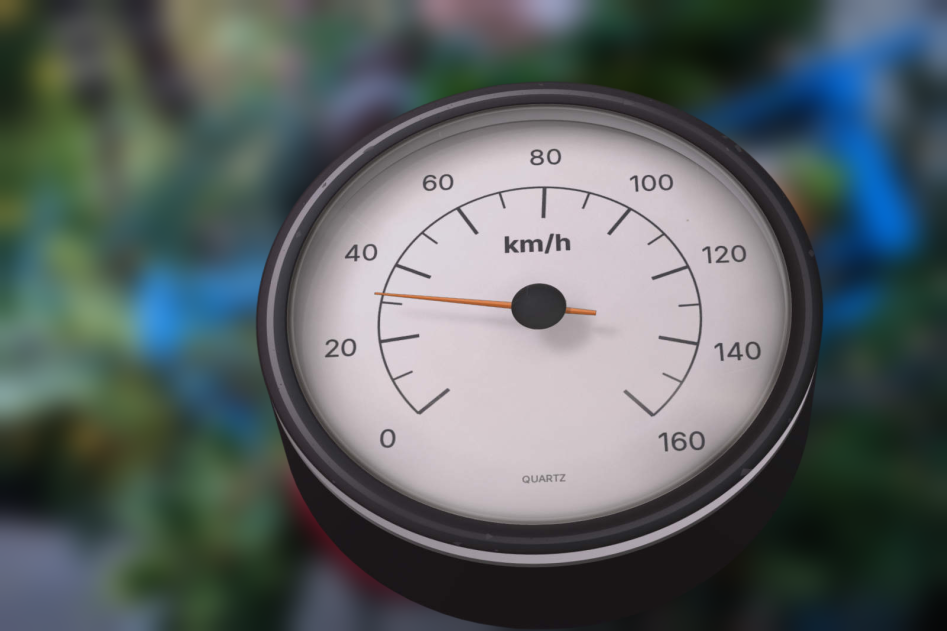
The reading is 30 km/h
